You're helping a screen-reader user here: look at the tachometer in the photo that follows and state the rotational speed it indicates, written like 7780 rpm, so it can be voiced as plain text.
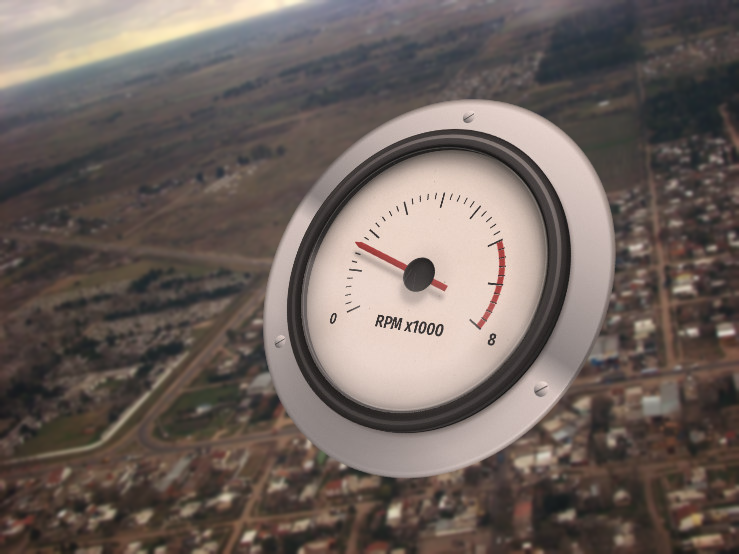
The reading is 1600 rpm
